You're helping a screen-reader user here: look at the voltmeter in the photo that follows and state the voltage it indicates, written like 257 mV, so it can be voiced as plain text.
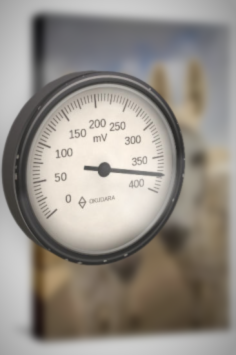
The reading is 375 mV
